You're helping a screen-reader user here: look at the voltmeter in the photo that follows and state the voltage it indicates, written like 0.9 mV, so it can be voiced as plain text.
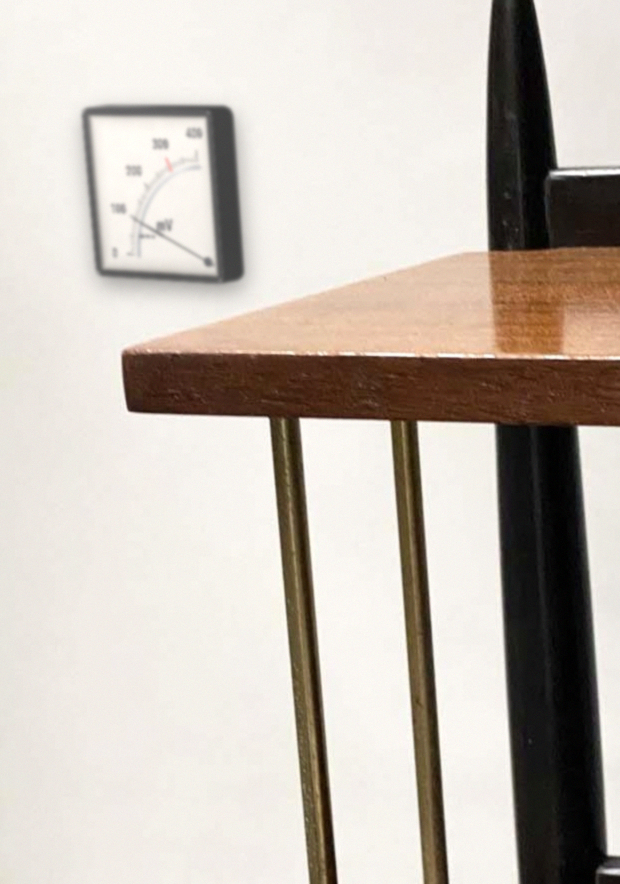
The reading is 100 mV
